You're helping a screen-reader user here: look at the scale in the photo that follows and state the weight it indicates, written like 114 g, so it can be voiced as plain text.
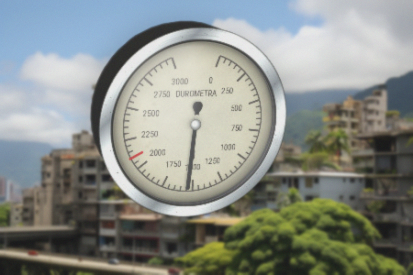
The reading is 1550 g
